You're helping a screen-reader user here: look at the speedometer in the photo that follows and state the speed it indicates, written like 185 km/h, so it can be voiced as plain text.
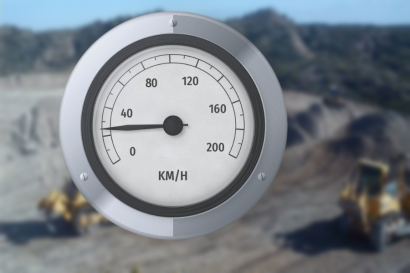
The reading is 25 km/h
